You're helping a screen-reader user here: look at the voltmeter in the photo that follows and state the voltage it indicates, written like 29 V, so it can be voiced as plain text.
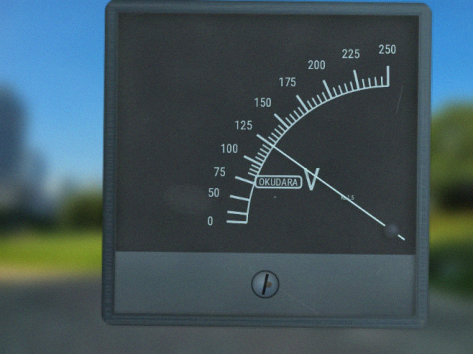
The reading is 125 V
